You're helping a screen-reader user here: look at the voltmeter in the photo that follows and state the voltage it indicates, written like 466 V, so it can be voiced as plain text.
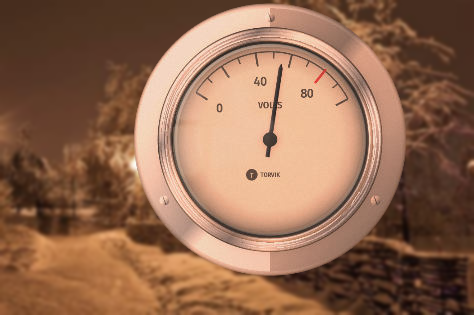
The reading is 55 V
